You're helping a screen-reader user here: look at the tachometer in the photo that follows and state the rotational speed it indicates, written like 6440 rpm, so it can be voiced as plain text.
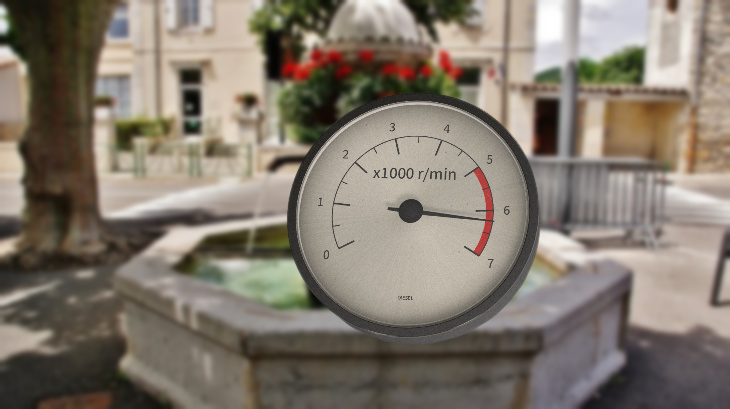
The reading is 6250 rpm
